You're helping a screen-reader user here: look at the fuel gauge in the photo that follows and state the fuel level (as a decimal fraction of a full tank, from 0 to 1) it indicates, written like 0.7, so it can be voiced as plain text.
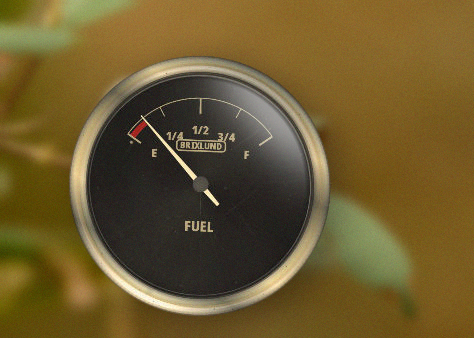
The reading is 0.125
